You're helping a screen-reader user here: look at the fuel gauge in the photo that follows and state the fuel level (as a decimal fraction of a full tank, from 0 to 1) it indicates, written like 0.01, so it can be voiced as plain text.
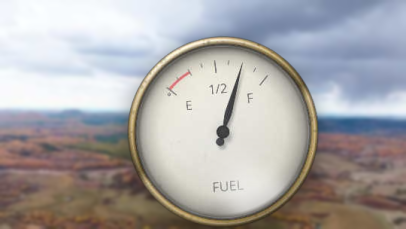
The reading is 0.75
